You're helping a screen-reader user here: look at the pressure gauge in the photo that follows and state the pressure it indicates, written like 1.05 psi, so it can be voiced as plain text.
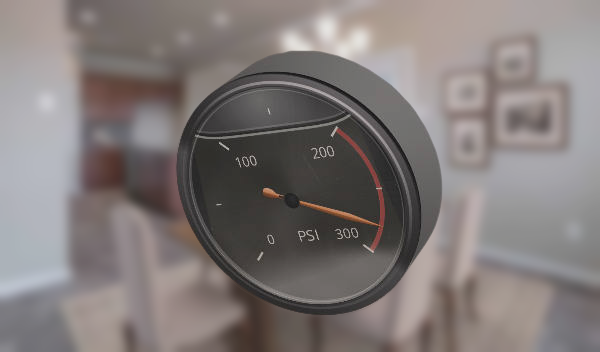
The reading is 275 psi
